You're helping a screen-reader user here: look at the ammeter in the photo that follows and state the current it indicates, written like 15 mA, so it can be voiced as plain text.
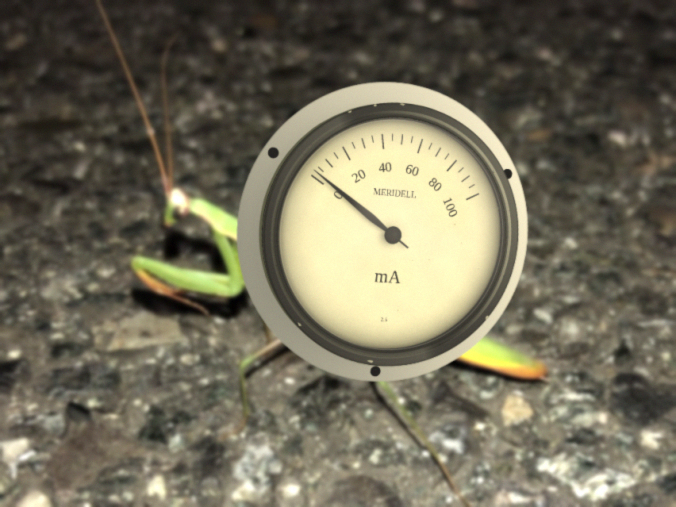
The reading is 2.5 mA
